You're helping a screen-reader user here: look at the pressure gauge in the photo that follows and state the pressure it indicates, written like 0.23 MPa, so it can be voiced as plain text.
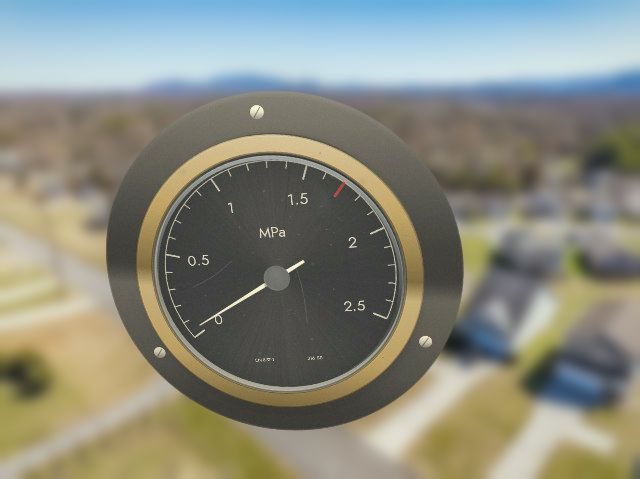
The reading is 0.05 MPa
